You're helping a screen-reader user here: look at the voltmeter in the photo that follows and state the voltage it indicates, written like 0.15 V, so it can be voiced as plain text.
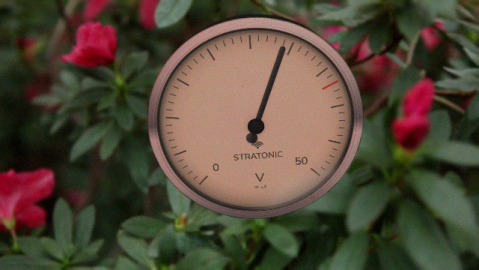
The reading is 29 V
